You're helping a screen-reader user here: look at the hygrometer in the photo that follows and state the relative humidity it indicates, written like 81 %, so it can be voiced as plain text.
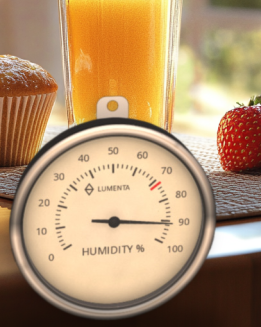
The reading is 90 %
